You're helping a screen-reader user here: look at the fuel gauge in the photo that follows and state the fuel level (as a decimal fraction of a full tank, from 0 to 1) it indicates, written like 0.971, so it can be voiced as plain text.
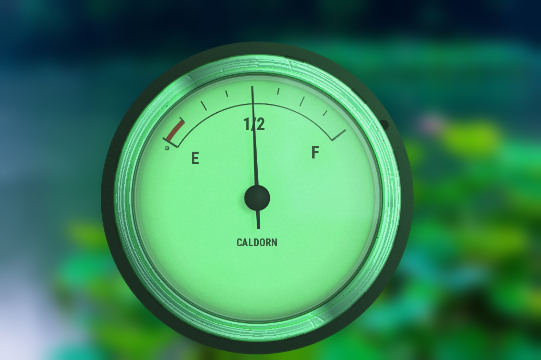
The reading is 0.5
